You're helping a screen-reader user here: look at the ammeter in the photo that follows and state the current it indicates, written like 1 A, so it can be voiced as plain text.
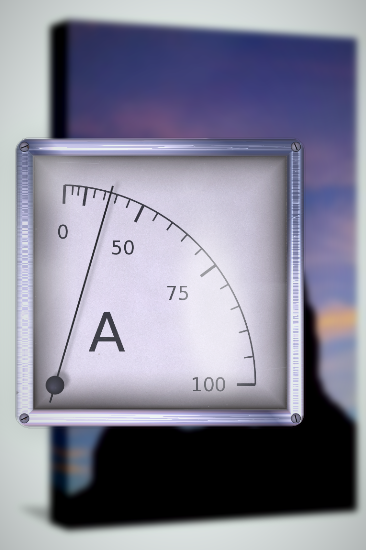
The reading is 37.5 A
